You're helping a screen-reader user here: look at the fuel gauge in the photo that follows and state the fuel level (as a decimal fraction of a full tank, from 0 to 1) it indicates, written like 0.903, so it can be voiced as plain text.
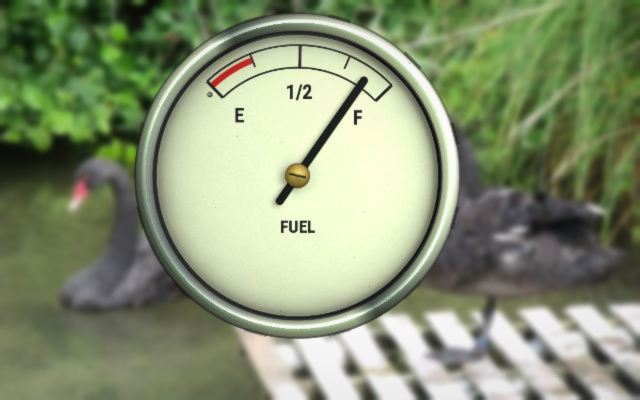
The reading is 0.875
